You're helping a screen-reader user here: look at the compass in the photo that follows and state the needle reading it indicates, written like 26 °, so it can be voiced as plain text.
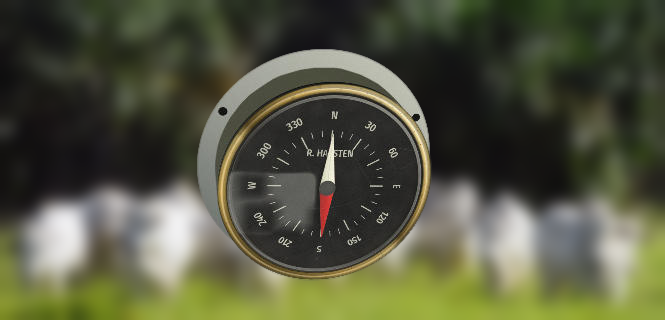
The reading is 180 °
